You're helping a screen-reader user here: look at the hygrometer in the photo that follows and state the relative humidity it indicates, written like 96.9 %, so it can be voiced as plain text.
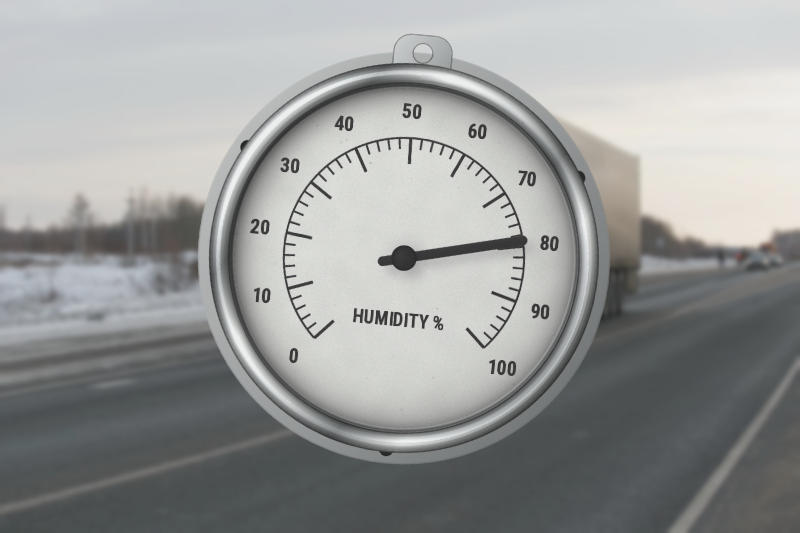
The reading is 79 %
